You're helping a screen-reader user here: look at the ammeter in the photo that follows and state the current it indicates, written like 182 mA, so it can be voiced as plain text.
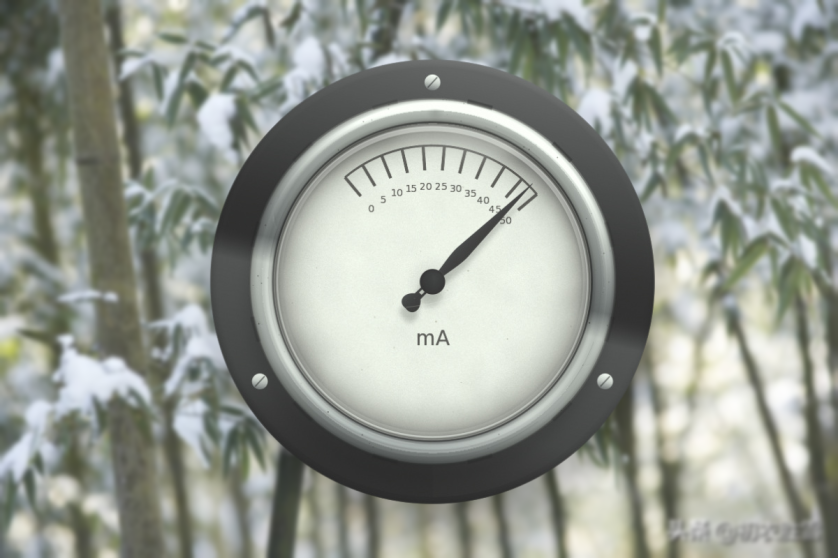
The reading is 47.5 mA
